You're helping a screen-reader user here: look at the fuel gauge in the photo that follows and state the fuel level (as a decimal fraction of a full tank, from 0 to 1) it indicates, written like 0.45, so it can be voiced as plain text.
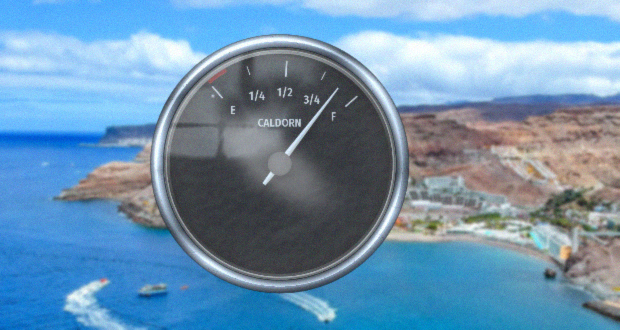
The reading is 0.875
